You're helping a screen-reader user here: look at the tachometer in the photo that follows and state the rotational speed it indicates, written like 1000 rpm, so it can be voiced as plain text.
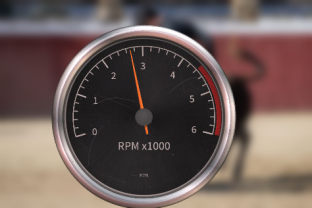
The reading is 2700 rpm
